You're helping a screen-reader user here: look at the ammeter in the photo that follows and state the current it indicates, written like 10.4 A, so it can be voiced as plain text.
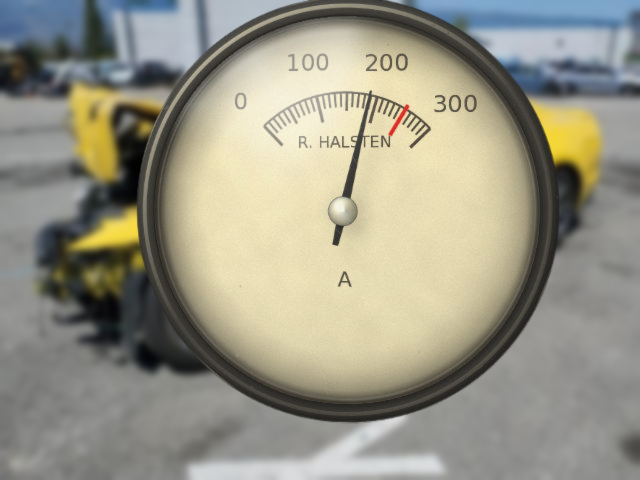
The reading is 190 A
